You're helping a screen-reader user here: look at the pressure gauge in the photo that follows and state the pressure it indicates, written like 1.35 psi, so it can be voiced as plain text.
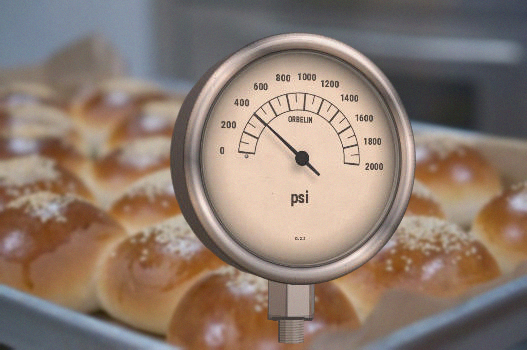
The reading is 400 psi
